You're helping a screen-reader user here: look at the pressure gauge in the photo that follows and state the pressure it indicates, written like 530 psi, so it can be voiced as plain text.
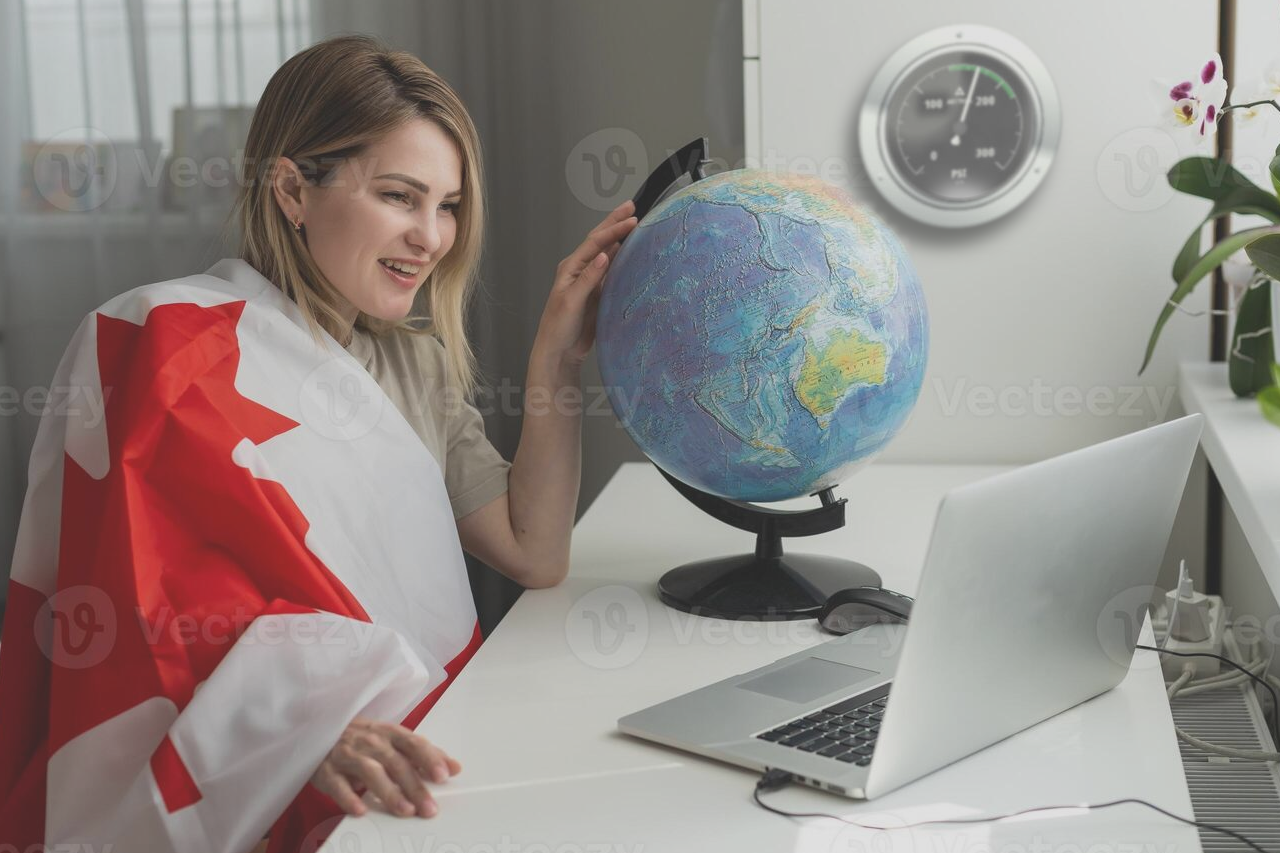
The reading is 170 psi
